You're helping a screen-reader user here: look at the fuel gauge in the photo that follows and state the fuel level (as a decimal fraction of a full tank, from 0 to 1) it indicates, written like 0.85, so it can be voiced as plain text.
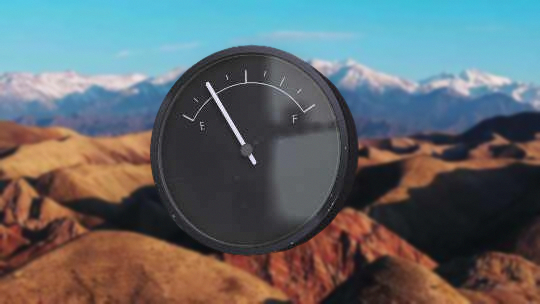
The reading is 0.25
